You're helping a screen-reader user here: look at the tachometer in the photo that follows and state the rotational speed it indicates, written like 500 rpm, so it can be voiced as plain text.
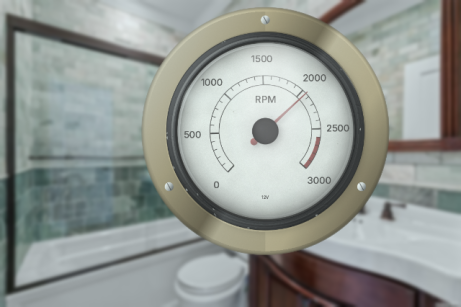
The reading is 2050 rpm
